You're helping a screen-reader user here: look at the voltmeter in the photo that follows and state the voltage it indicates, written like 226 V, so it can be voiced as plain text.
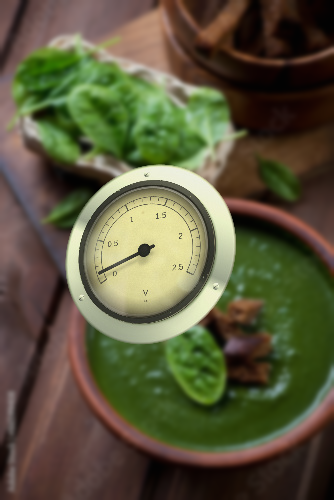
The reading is 0.1 V
